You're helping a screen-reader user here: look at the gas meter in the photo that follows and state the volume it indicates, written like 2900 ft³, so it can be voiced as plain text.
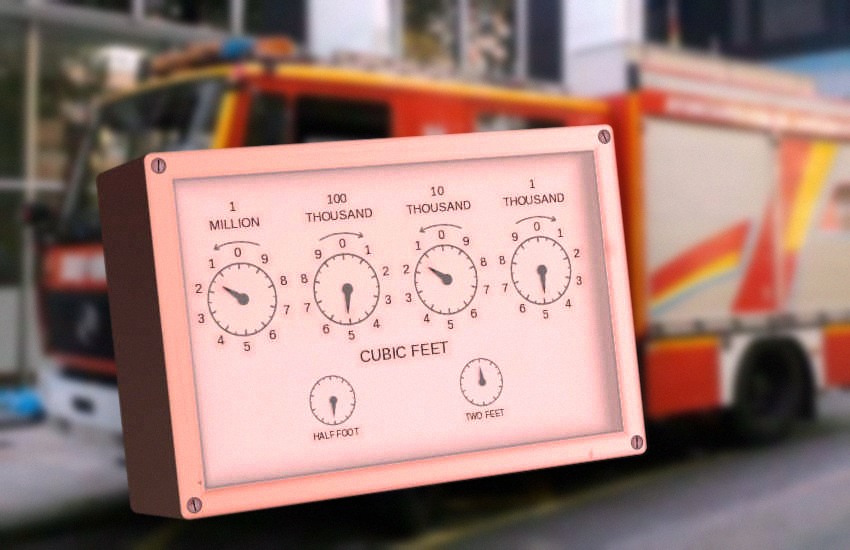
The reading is 151500 ft³
